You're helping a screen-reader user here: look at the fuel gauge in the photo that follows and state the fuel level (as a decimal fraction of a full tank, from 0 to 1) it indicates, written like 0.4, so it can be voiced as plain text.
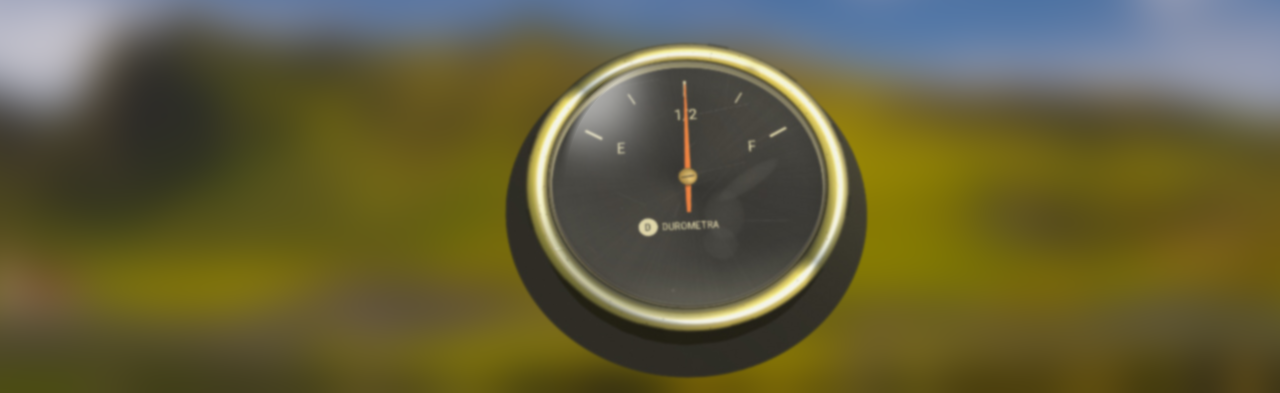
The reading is 0.5
